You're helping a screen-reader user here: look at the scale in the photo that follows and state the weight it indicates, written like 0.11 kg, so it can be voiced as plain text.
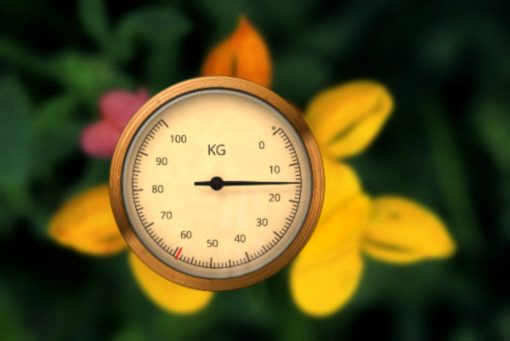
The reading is 15 kg
